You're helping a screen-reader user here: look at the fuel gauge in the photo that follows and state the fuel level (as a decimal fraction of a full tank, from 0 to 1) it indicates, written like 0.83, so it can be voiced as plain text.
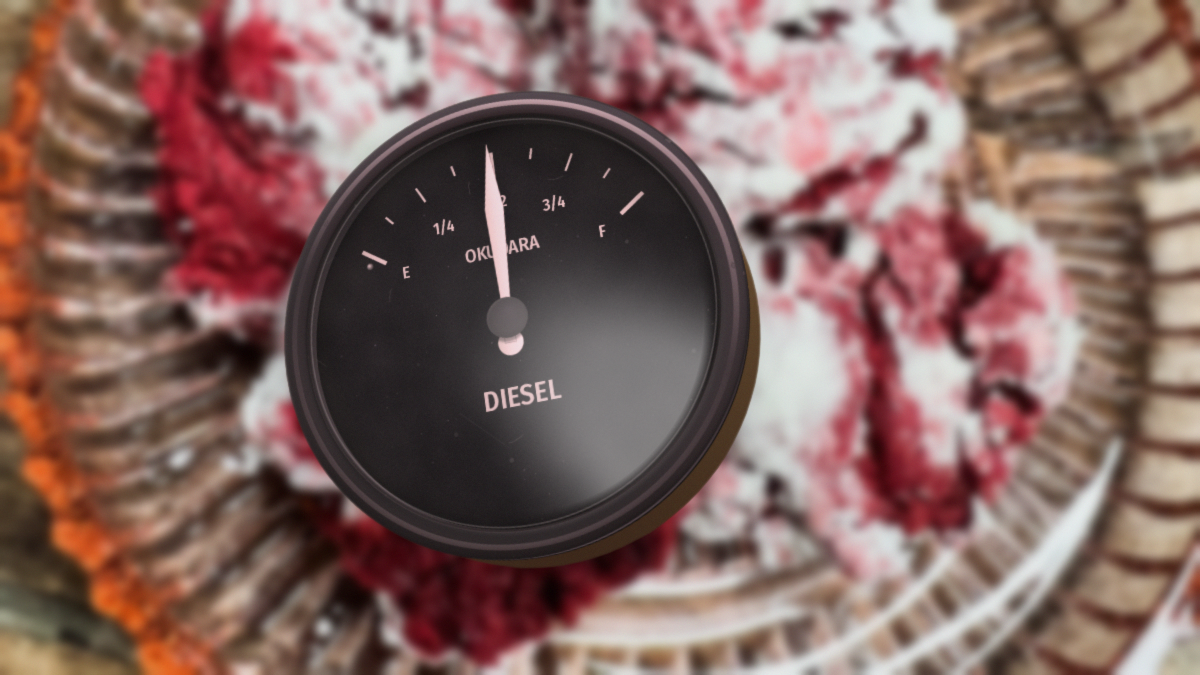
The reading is 0.5
